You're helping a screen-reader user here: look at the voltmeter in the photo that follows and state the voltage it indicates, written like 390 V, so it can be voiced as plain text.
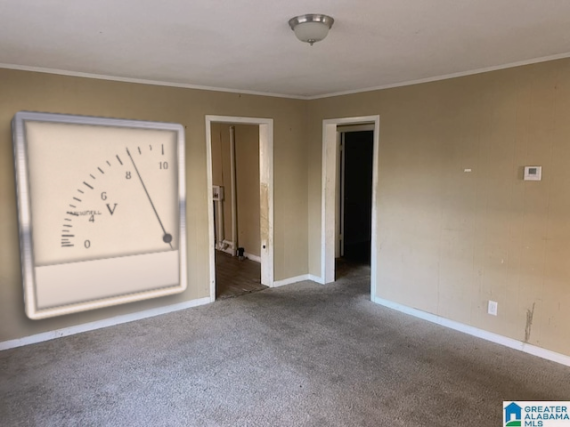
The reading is 8.5 V
